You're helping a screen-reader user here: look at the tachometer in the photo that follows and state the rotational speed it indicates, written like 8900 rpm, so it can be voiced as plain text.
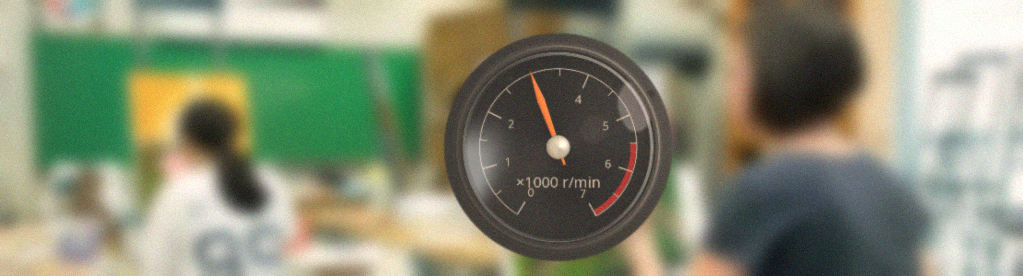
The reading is 3000 rpm
